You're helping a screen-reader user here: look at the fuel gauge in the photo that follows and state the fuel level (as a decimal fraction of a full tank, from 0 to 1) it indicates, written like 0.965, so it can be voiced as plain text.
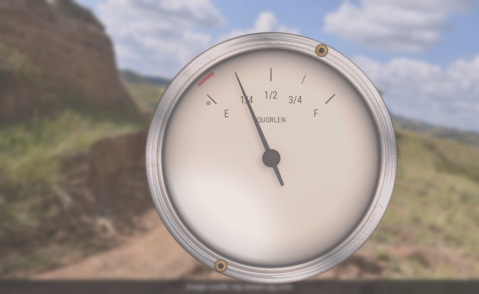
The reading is 0.25
